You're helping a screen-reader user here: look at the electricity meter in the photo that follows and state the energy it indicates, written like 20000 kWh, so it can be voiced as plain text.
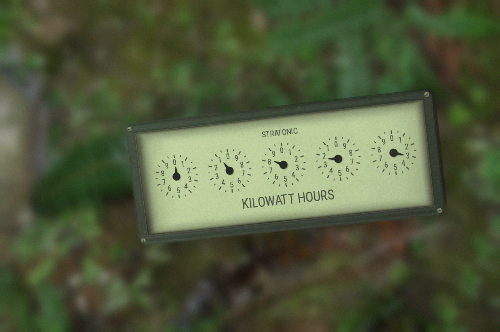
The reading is 823 kWh
